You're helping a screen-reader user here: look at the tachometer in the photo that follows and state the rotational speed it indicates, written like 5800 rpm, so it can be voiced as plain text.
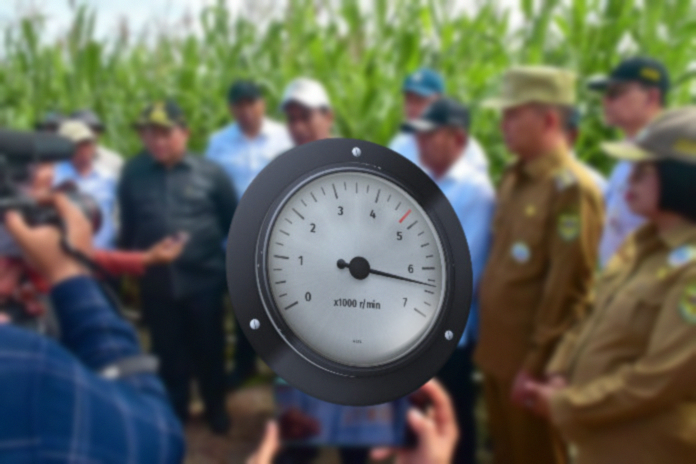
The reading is 6375 rpm
